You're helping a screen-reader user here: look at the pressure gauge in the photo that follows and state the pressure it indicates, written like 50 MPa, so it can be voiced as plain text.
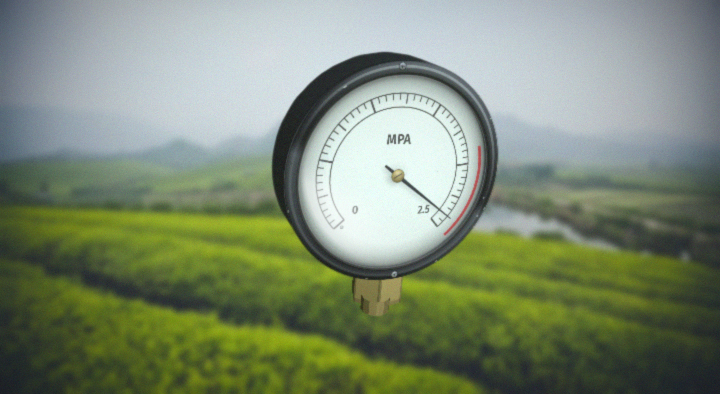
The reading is 2.4 MPa
